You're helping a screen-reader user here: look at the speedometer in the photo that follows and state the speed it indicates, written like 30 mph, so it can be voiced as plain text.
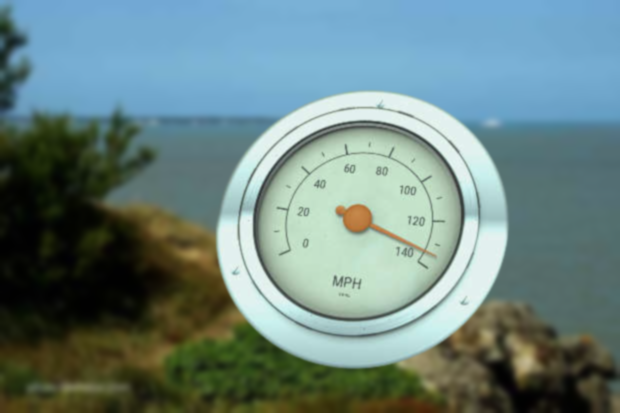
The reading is 135 mph
